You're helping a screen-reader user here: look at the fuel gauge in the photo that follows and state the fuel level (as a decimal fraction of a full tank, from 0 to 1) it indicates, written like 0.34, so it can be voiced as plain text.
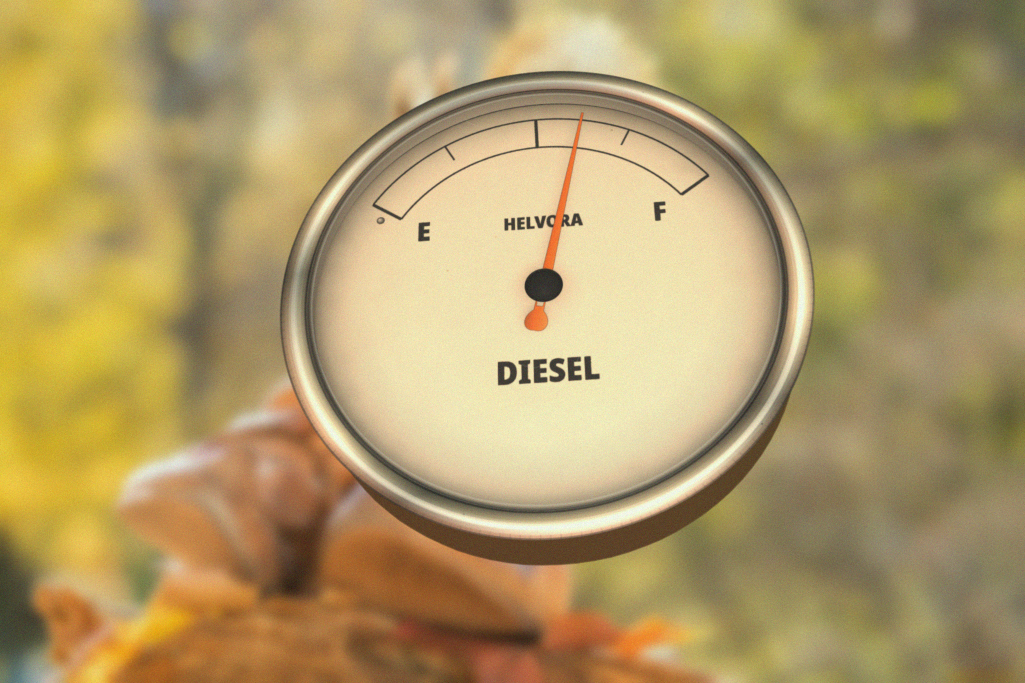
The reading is 0.625
